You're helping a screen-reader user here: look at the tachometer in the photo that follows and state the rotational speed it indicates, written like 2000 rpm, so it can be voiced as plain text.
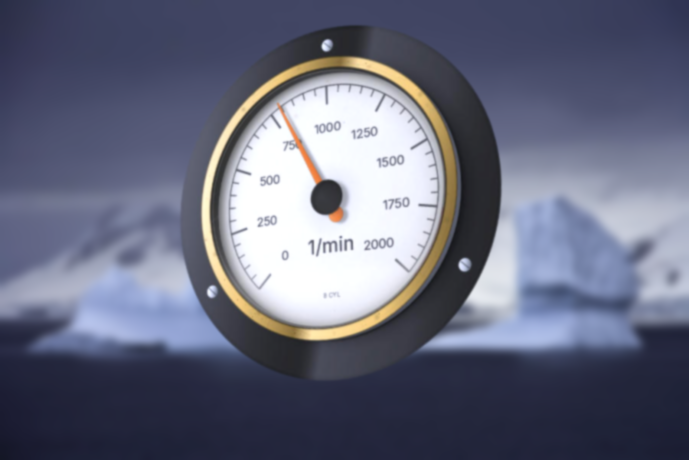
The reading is 800 rpm
